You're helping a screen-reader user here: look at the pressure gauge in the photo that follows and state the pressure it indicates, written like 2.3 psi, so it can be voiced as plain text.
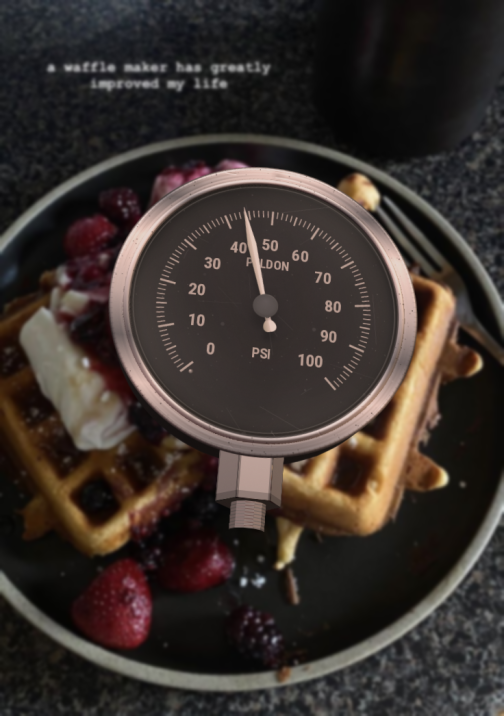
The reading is 44 psi
